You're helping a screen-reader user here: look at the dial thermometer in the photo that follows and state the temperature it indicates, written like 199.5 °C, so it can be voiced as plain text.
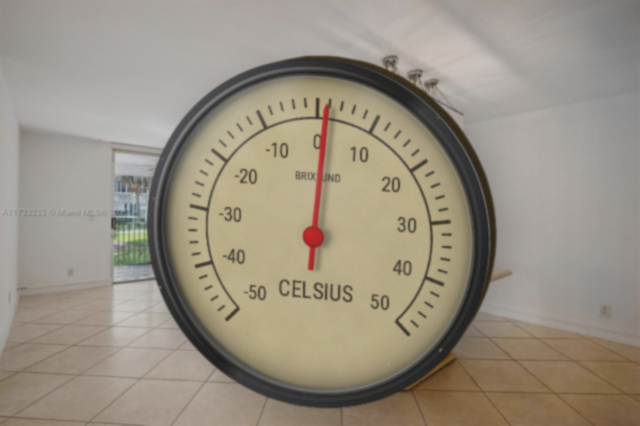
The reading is 2 °C
